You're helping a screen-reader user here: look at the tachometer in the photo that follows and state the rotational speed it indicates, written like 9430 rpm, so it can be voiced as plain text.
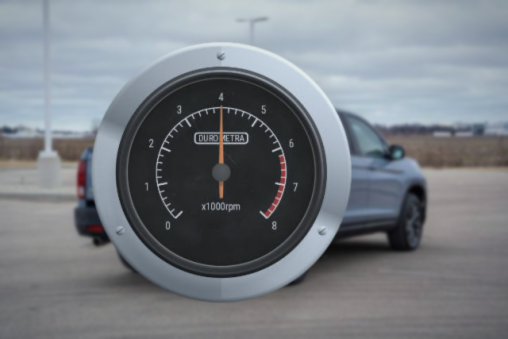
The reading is 4000 rpm
